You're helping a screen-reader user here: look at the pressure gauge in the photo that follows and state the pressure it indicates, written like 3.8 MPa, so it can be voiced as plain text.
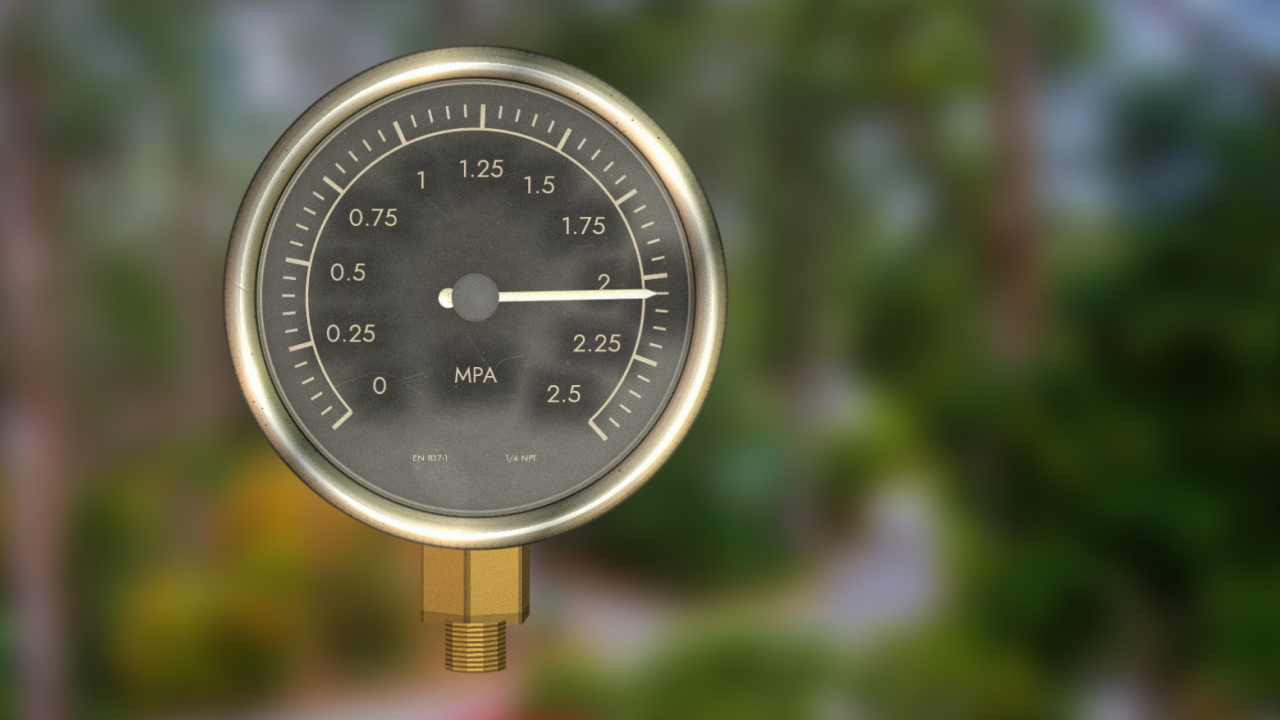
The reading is 2.05 MPa
